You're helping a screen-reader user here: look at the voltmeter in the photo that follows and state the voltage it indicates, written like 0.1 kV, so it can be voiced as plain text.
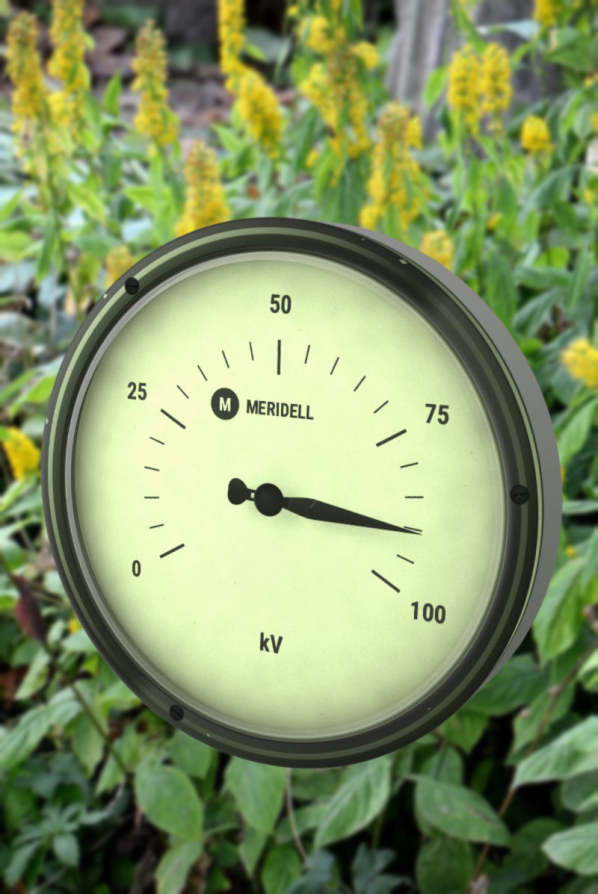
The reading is 90 kV
